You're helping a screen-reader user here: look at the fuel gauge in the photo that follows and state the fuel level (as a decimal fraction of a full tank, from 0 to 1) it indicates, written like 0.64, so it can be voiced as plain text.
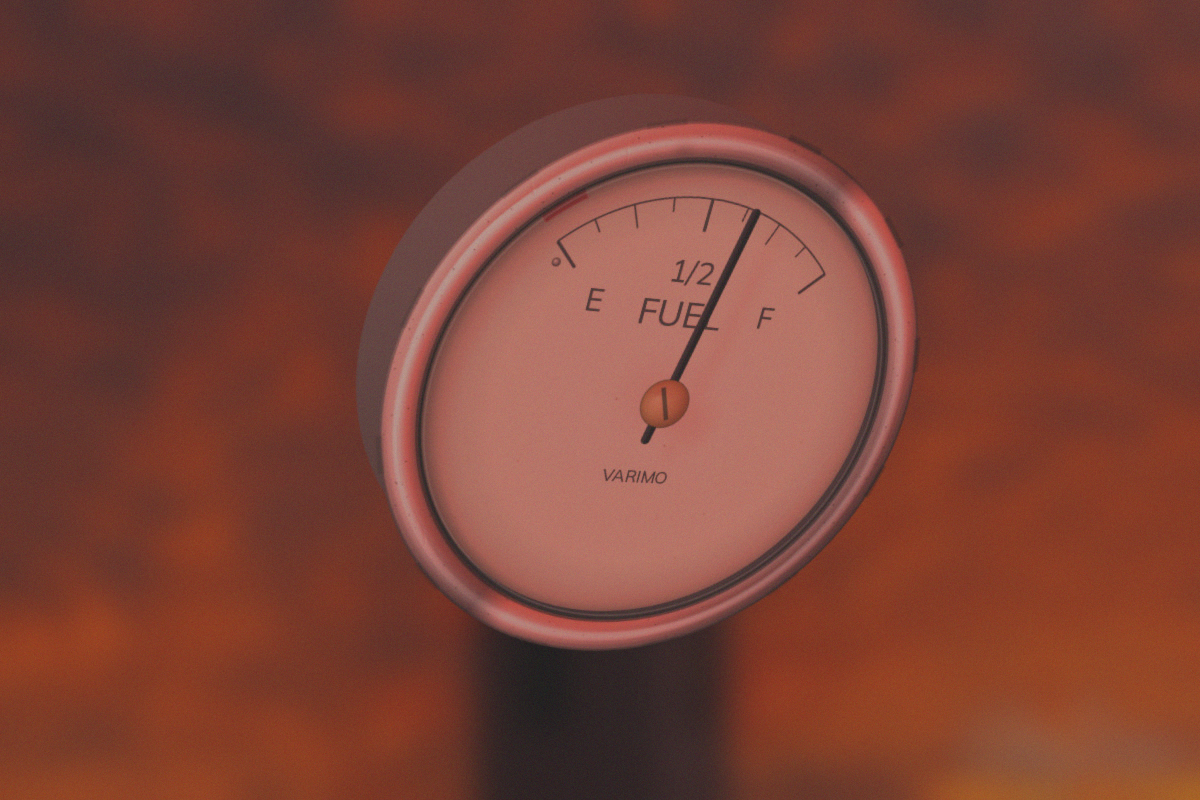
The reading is 0.625
